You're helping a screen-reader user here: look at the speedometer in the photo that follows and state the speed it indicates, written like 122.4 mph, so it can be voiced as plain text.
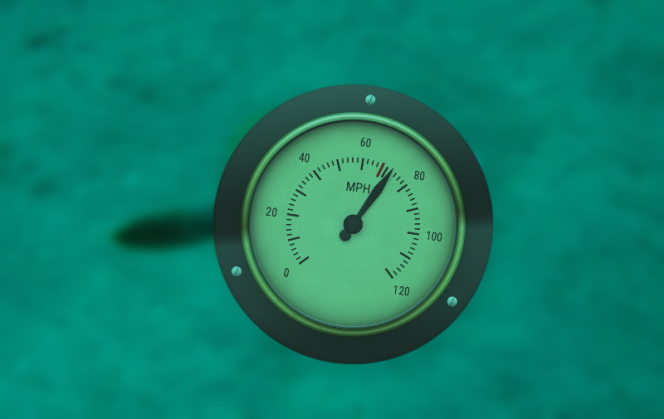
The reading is 72 mph
